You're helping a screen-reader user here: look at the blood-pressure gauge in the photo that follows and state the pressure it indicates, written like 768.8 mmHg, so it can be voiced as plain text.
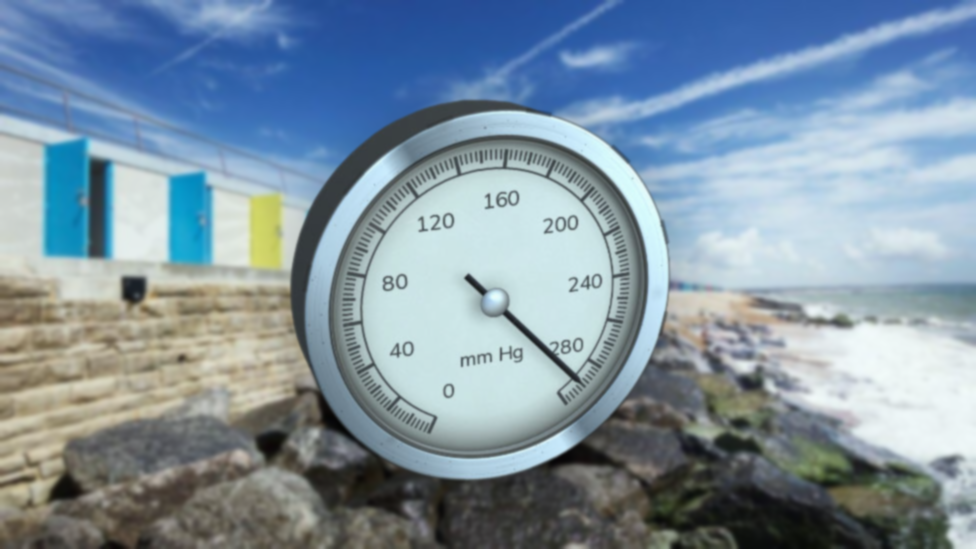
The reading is 290 mmHg
